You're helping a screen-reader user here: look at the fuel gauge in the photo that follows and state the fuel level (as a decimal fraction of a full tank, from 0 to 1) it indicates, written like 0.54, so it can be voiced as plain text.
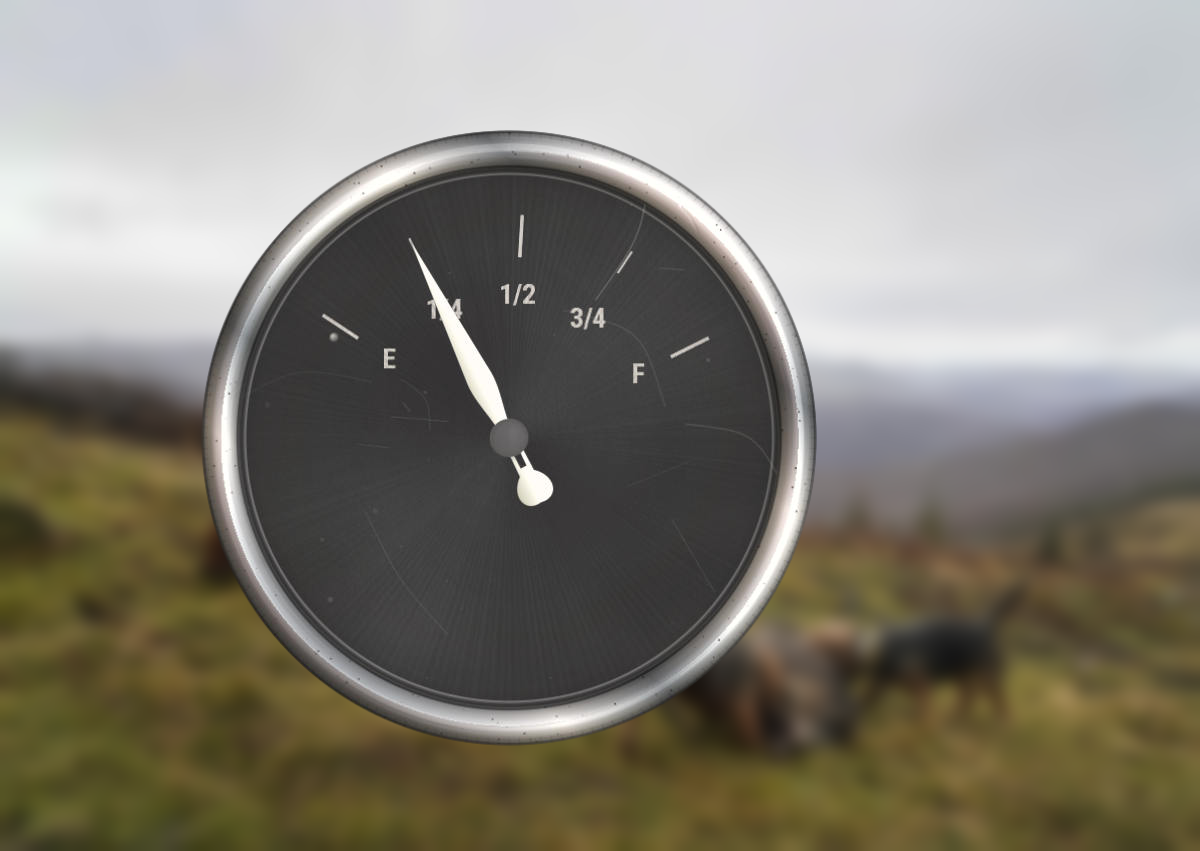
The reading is 0.25
